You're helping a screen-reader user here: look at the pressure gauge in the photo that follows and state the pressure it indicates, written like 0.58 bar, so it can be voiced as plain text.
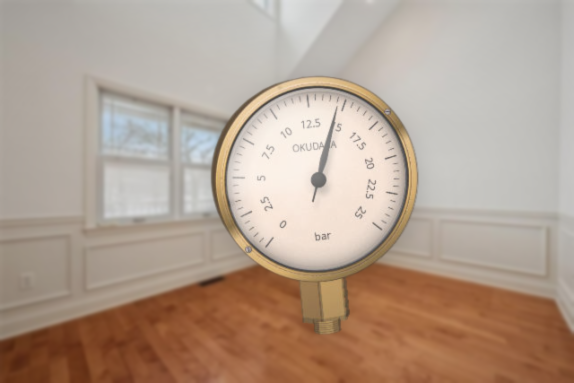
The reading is 14.5 bar
